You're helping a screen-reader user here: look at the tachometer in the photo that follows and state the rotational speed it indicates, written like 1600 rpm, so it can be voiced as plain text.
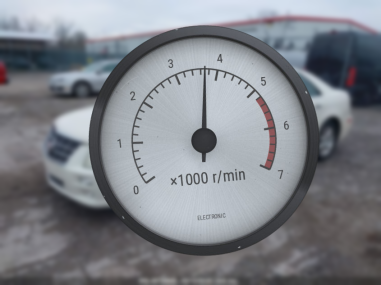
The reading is 3700 rpm
